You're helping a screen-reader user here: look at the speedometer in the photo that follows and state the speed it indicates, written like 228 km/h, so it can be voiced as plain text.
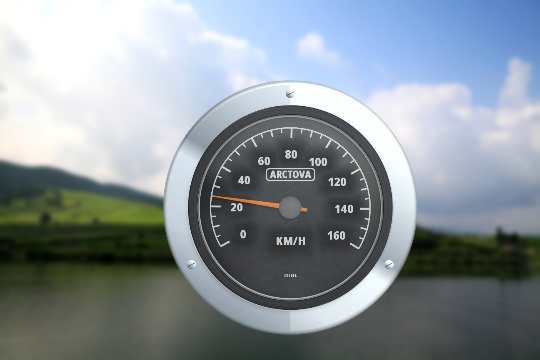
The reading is 25 km/h
